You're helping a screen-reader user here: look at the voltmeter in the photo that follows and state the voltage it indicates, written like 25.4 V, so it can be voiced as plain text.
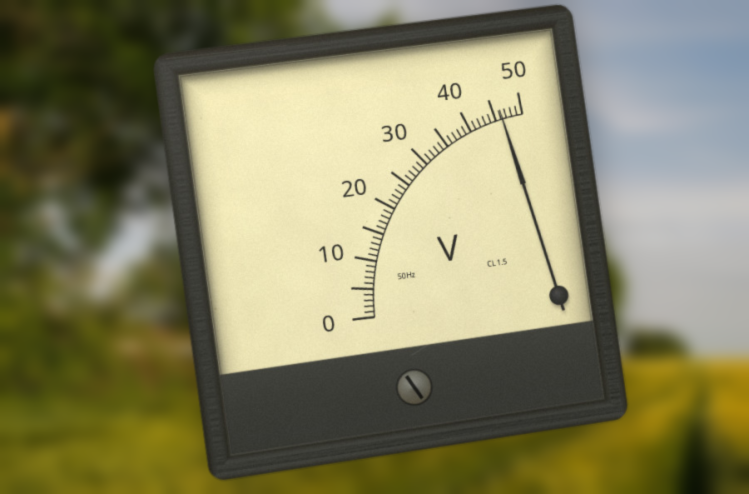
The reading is 46 V
